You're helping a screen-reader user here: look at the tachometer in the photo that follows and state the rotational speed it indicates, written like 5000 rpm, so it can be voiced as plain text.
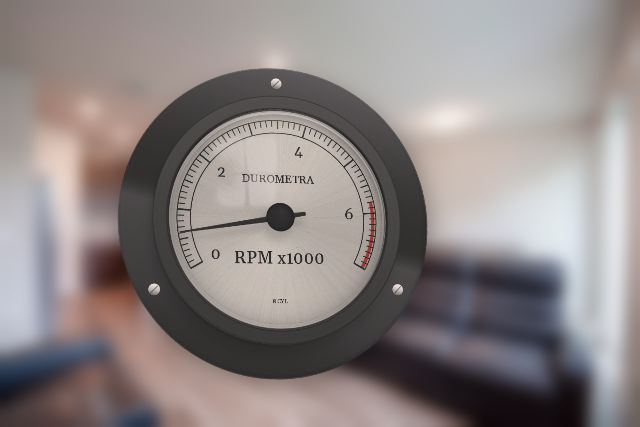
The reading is 600 rpm
